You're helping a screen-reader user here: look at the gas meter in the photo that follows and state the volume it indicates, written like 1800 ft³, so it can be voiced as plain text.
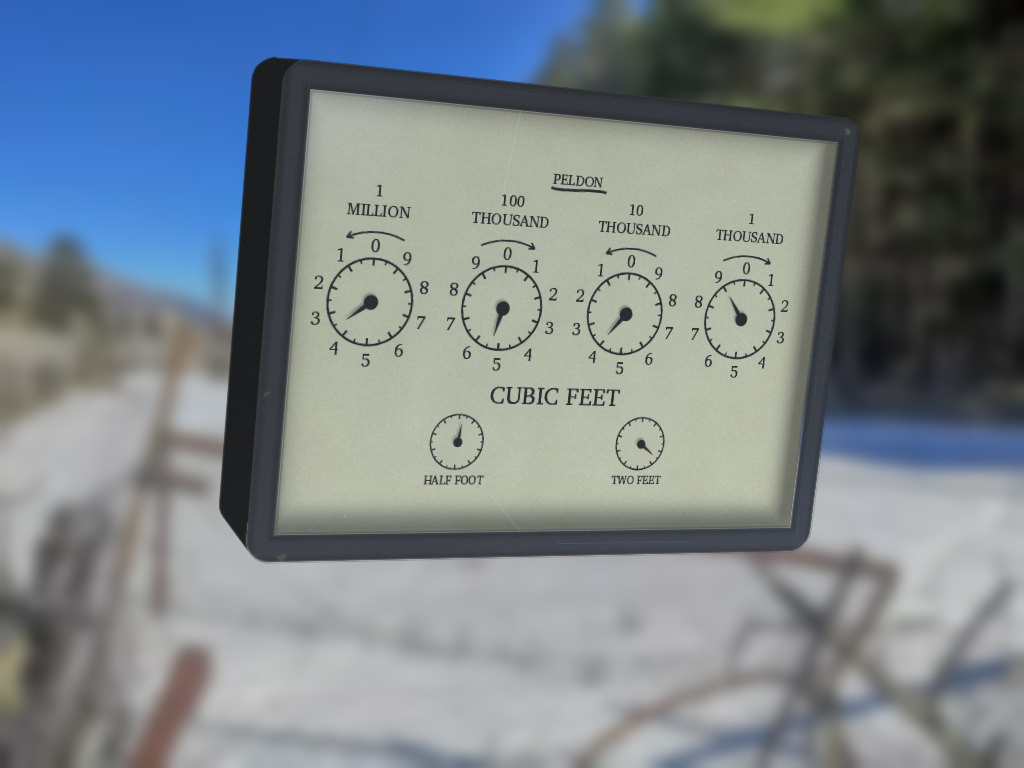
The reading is 353900 ft³
